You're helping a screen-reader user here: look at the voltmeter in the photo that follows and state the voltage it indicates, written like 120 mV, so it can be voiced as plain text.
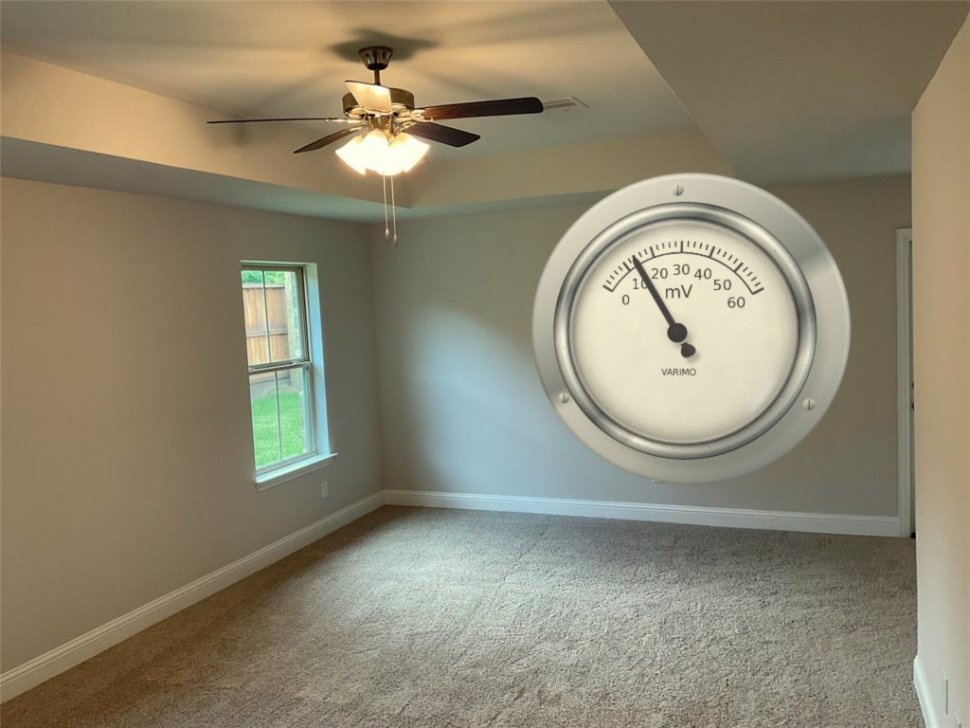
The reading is 14 mV
